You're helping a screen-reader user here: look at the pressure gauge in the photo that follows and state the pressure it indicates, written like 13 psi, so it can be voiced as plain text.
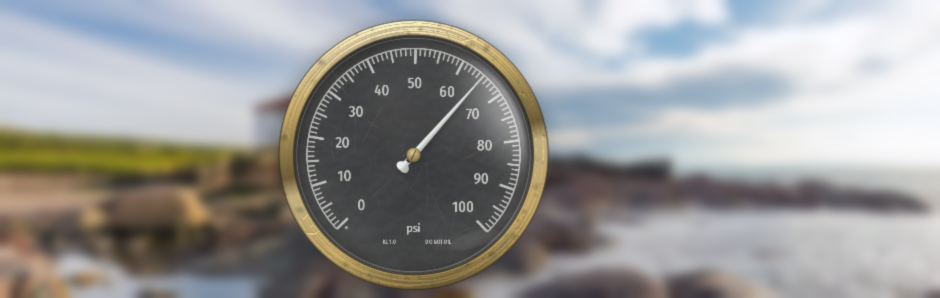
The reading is 65 psi
